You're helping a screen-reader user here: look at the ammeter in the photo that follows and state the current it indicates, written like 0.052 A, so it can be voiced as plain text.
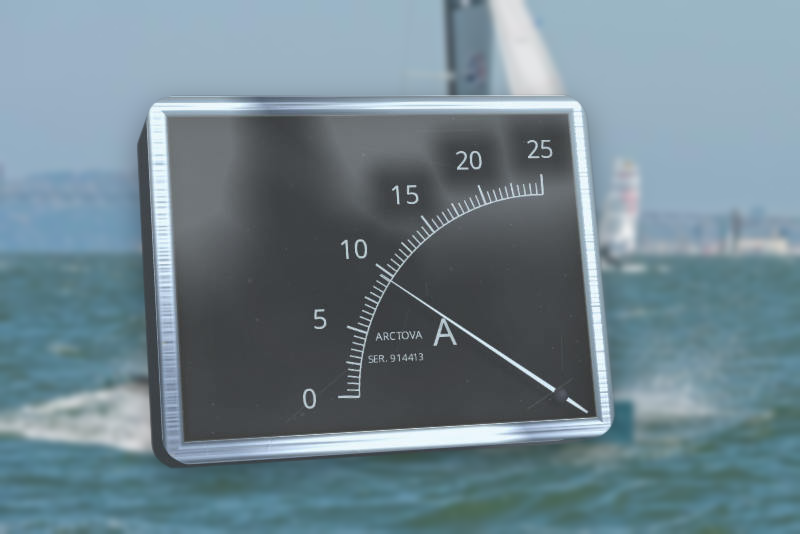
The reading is 9.5 A
